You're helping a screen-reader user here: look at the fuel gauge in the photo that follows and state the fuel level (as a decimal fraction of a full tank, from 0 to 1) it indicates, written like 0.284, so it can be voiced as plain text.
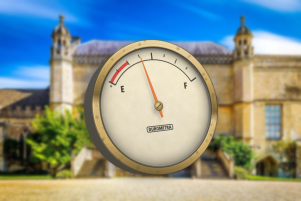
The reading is 0.375
